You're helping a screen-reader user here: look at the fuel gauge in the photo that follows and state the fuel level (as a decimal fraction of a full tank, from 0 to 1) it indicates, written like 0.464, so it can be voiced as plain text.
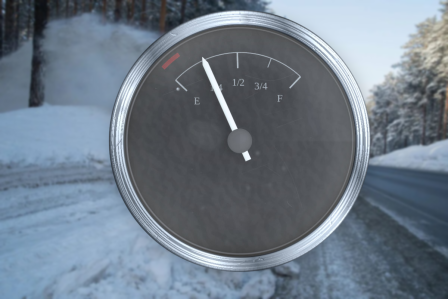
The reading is 0.25
